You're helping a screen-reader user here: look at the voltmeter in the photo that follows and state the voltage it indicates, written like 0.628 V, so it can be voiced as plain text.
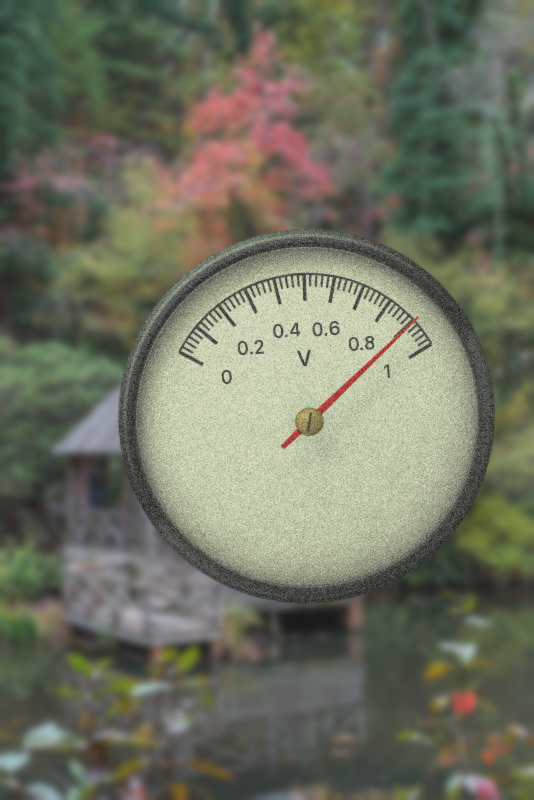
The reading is 0.9 V
